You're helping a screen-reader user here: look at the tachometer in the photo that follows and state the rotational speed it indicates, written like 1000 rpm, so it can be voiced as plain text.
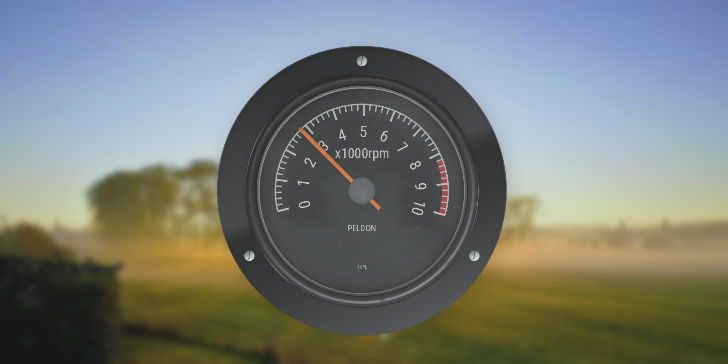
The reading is 2800 rpm
